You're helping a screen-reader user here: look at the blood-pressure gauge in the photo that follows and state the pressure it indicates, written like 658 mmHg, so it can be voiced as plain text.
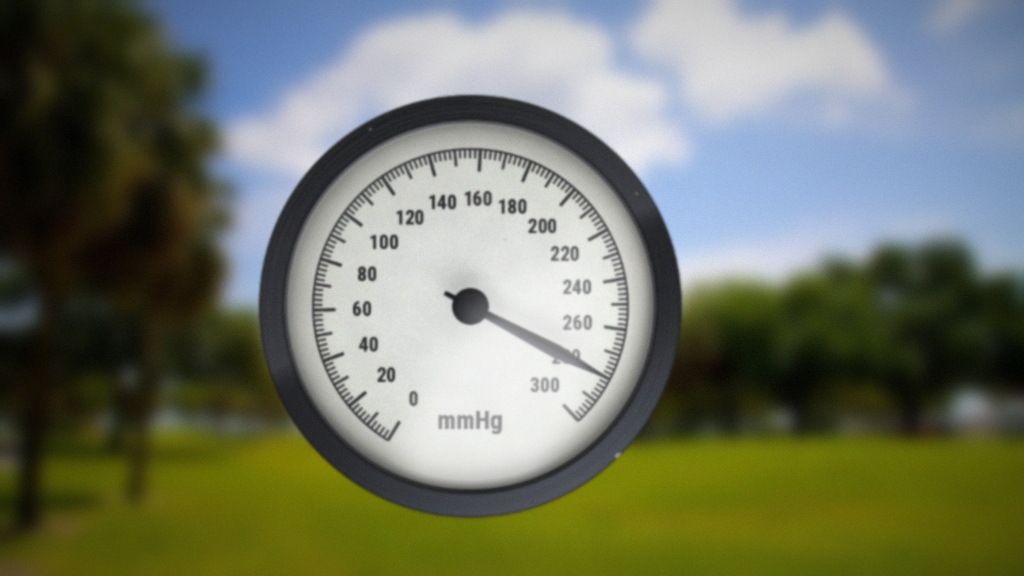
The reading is 280 mmHg
